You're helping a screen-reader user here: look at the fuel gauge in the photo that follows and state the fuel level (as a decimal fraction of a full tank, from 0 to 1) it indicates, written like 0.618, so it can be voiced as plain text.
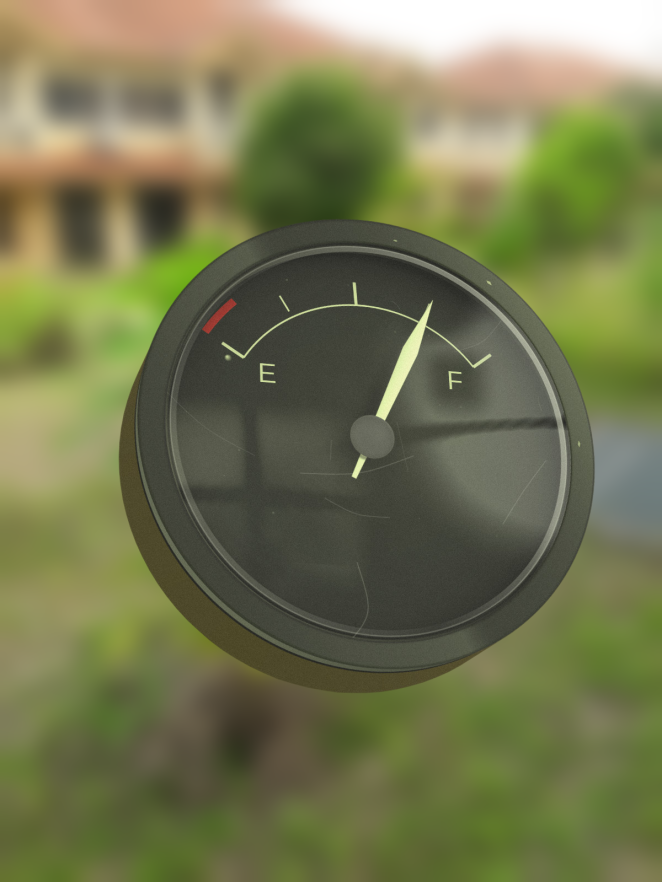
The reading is 0.75
